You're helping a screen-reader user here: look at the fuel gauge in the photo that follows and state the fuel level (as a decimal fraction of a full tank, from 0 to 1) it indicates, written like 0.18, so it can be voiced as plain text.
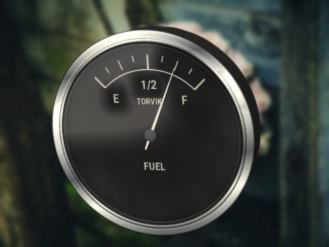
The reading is 0.75
